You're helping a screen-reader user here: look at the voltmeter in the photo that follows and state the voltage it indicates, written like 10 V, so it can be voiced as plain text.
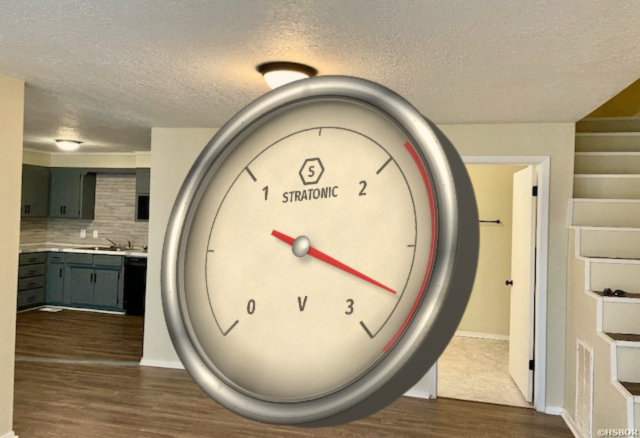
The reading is 2.75 V
